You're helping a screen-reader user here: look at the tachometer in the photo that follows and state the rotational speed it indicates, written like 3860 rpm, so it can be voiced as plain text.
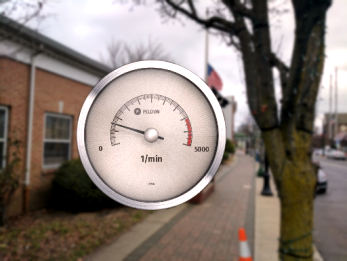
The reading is 750 rpm
